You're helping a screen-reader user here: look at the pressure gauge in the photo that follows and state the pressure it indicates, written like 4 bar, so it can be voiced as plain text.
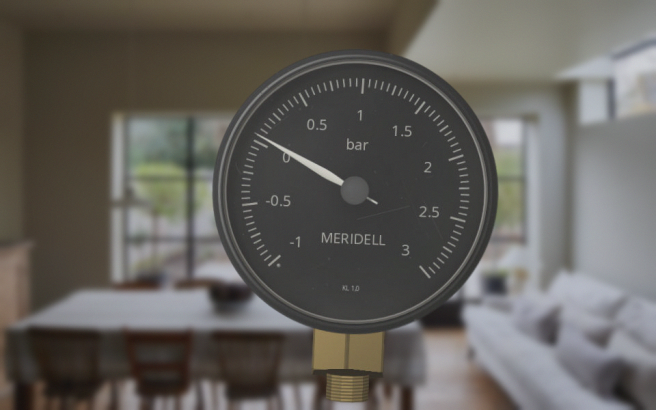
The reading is 0.05 bar
